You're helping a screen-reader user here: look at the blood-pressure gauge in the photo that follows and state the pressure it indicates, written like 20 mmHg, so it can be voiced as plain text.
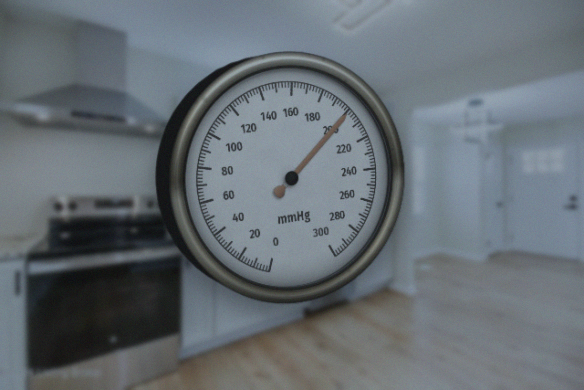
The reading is 200 mmHg
